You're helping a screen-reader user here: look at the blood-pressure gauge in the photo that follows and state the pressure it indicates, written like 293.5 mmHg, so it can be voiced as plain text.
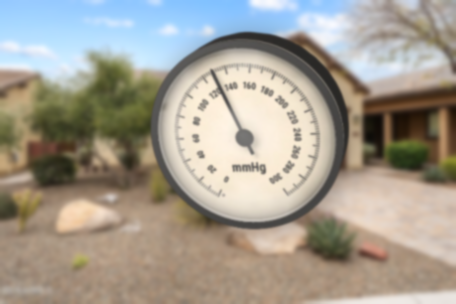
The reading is 130 mmHg
